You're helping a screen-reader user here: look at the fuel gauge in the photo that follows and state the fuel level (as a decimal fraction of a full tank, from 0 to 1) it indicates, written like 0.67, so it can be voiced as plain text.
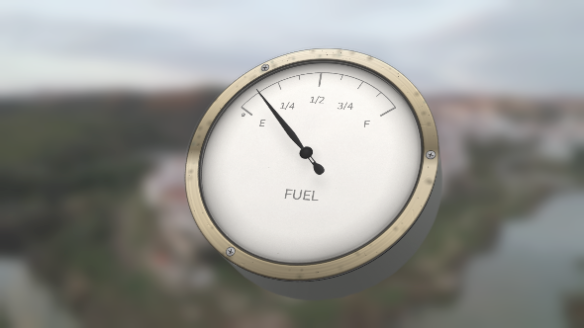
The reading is 0.125
